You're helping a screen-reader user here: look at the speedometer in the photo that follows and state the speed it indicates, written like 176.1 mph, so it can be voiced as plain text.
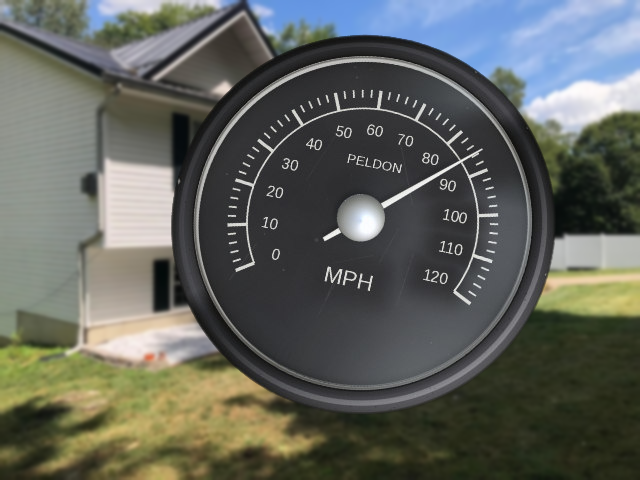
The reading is 86 mph
